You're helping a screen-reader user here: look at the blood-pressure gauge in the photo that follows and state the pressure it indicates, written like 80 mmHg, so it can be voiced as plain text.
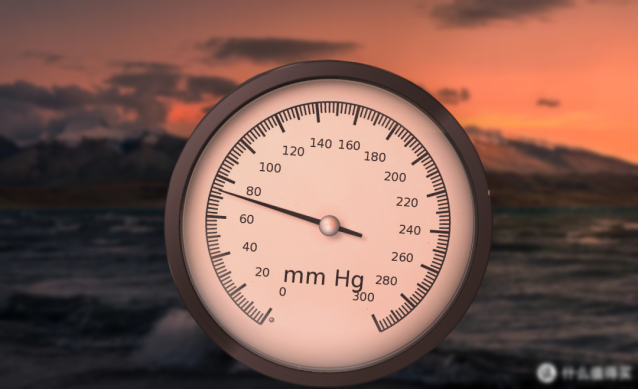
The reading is 74 mmHg
